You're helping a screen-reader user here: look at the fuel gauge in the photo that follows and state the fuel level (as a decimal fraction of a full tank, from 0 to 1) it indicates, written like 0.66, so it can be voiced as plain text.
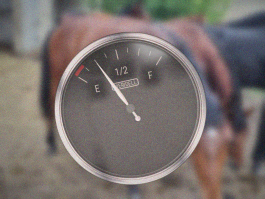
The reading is 0.25
